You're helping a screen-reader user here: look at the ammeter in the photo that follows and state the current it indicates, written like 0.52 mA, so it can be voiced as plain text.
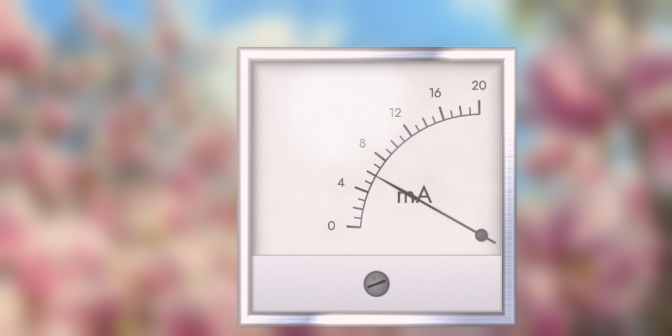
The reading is 6 mA
